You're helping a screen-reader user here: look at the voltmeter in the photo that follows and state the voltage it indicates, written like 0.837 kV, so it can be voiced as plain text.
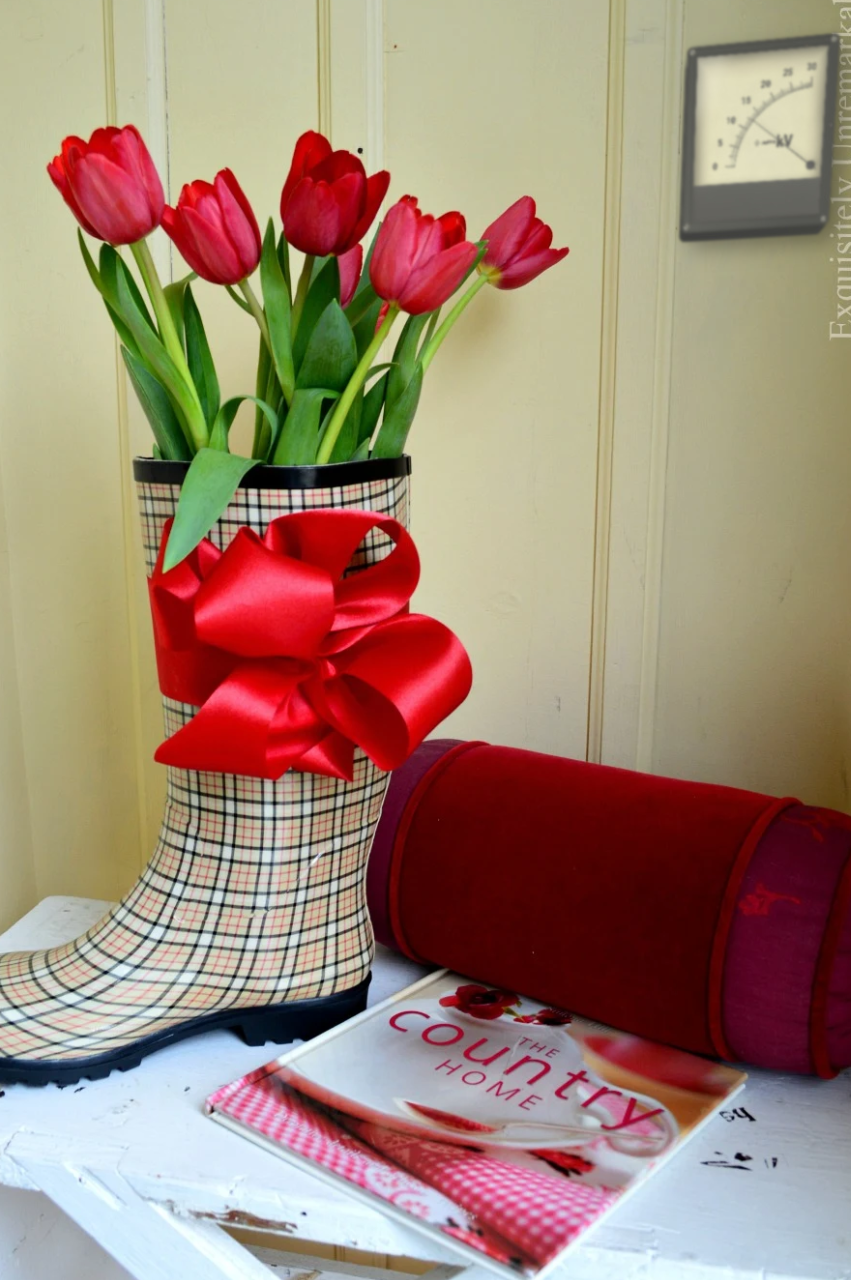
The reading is 12.5 kV
